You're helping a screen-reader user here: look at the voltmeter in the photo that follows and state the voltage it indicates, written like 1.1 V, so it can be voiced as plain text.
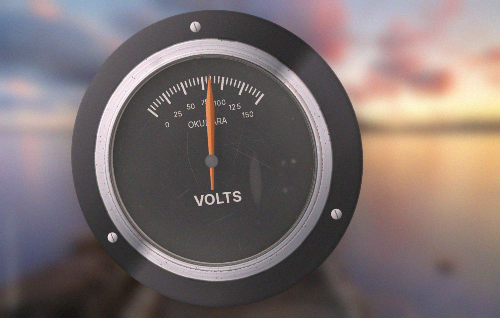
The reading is 85 V
